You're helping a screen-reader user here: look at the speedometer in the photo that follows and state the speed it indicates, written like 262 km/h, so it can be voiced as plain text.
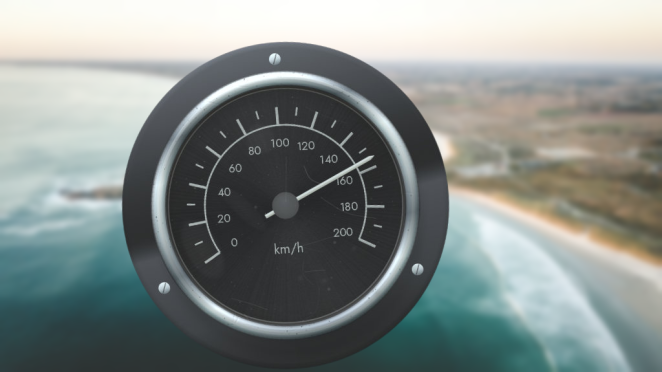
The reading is 155 km/h
